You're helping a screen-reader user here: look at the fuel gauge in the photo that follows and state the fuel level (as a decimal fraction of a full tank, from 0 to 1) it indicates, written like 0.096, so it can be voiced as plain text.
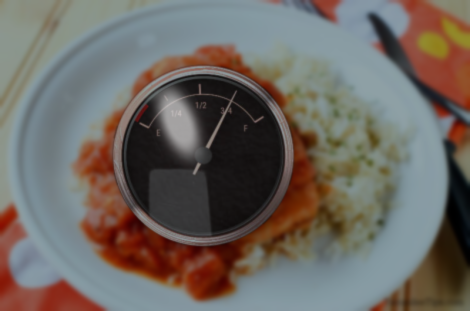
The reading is 0.75
